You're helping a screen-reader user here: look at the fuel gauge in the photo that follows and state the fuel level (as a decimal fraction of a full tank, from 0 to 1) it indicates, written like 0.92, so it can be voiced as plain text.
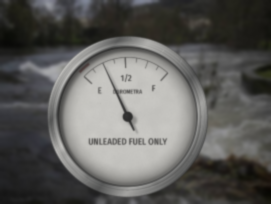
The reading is 0.25
